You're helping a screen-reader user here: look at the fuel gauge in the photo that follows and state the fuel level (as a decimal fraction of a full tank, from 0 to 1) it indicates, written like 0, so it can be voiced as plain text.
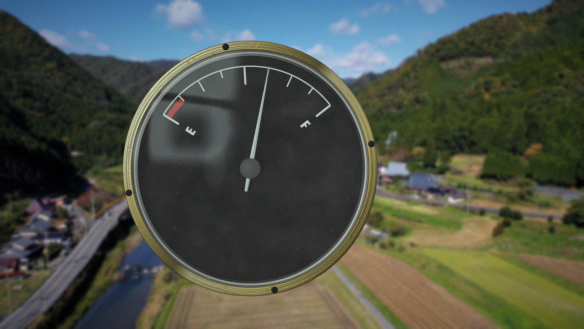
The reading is 0.625
